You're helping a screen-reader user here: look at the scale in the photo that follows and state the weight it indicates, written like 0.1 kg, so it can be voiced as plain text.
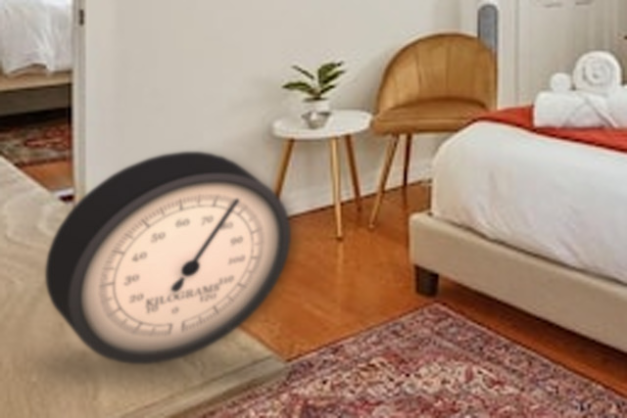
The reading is 75 kg
